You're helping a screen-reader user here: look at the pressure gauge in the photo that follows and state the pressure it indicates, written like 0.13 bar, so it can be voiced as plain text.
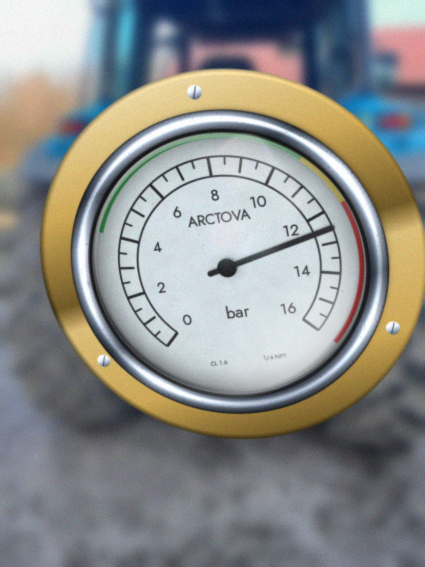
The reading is 12.5 bar
